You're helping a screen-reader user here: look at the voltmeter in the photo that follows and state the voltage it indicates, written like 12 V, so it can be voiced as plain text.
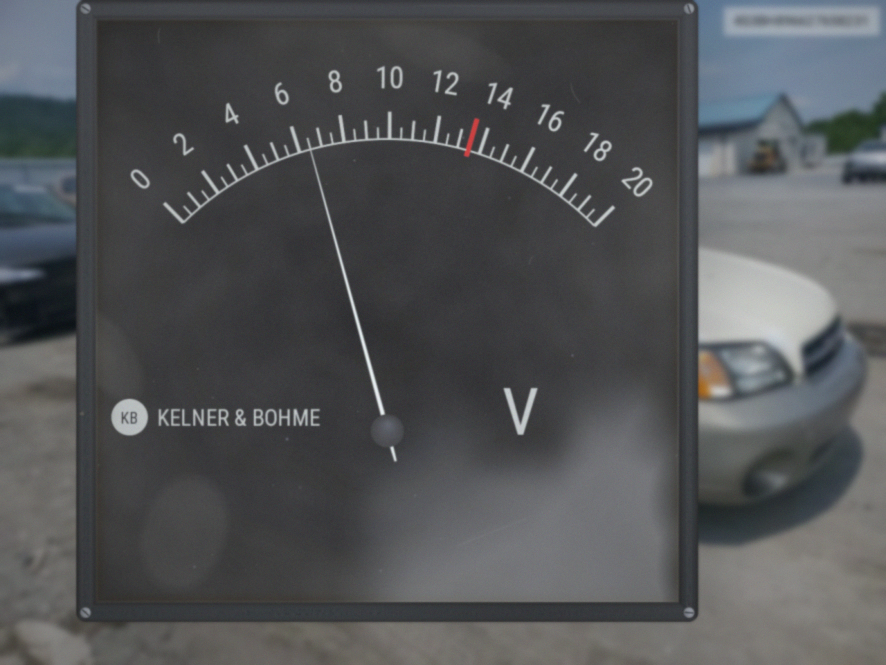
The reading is 6.5 V
